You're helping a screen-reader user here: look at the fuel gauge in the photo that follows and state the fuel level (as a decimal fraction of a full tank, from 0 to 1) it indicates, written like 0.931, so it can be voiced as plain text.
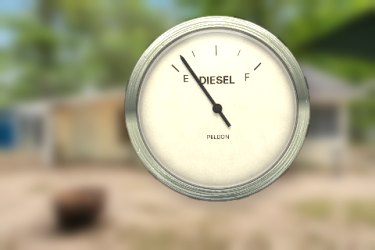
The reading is 0.125
